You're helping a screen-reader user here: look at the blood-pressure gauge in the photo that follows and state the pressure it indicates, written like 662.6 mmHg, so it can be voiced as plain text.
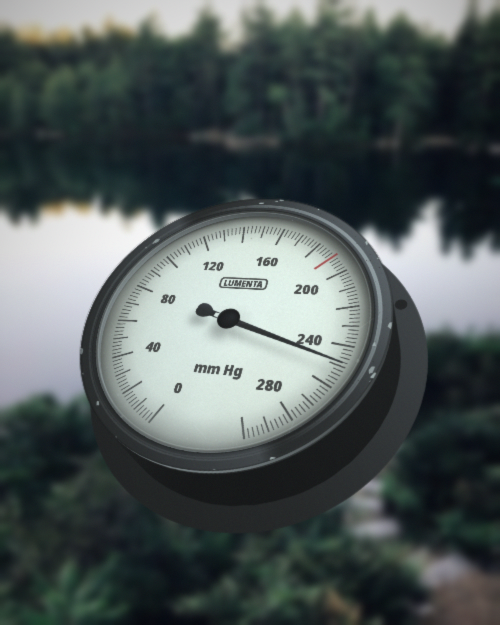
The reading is 250 mmHg
